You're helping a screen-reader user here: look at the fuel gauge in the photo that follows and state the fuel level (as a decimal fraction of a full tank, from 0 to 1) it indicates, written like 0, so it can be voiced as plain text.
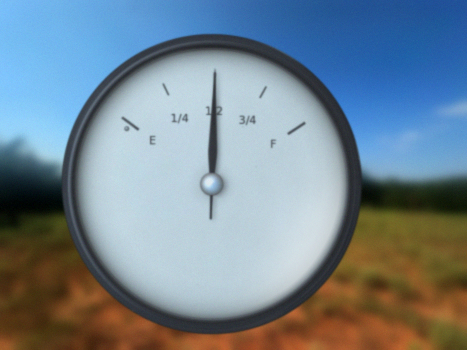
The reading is 0.5
